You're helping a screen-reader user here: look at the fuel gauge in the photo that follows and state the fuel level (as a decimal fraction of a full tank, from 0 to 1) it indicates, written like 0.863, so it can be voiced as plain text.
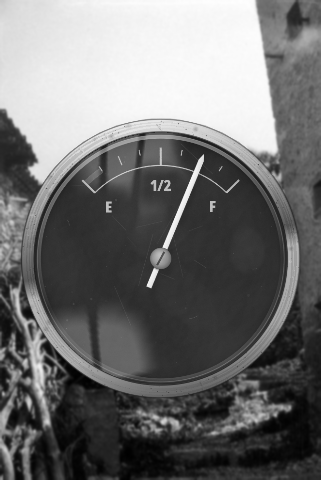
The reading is 0.75
